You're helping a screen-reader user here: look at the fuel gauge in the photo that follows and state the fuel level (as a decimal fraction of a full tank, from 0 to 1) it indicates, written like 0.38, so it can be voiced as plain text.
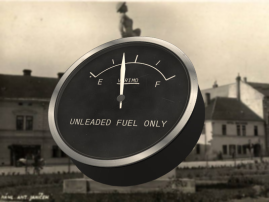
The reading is 0.375
